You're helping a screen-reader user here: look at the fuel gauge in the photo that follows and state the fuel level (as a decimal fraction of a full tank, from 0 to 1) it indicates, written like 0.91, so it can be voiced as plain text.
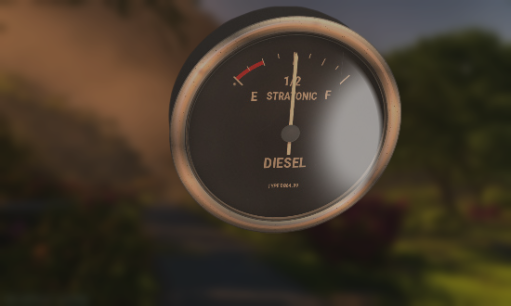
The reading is 0.5
